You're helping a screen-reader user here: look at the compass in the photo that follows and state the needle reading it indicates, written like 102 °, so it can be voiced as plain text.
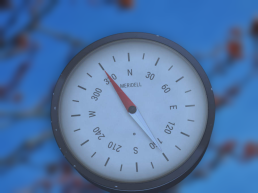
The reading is 330 °
